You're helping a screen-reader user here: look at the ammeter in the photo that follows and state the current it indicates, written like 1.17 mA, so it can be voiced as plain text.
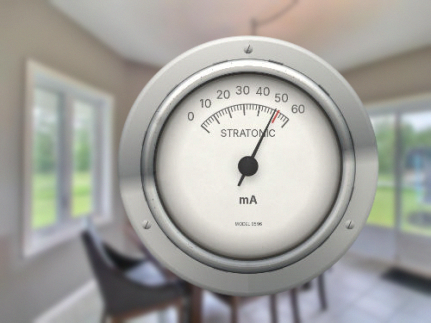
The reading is 50 mA
